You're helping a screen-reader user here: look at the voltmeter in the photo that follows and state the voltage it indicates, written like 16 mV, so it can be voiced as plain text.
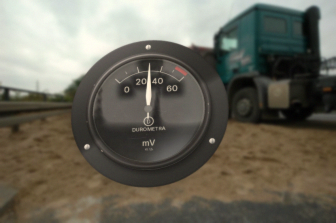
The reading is 30 mV
